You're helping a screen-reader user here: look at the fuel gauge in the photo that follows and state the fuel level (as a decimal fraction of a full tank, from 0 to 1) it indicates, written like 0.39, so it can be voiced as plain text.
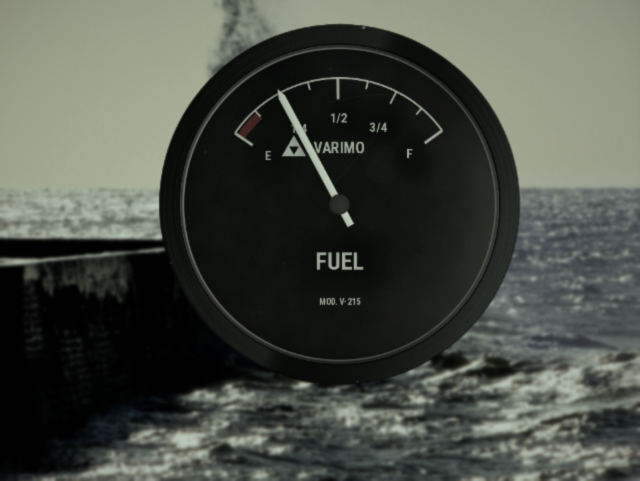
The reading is 0.25
